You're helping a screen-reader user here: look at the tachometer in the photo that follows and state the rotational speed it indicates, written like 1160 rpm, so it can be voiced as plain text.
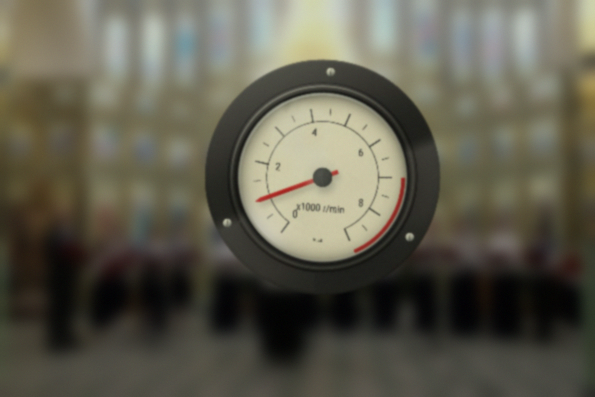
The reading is 1000 rpm
